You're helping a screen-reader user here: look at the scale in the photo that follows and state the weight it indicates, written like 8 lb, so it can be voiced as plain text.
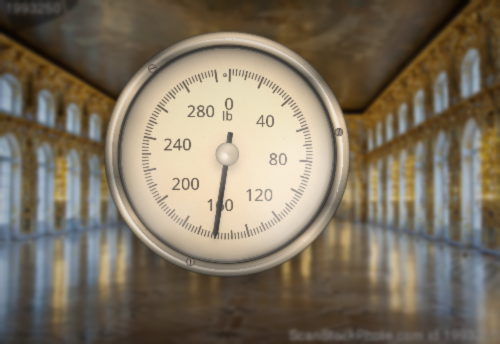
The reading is 160 lb
